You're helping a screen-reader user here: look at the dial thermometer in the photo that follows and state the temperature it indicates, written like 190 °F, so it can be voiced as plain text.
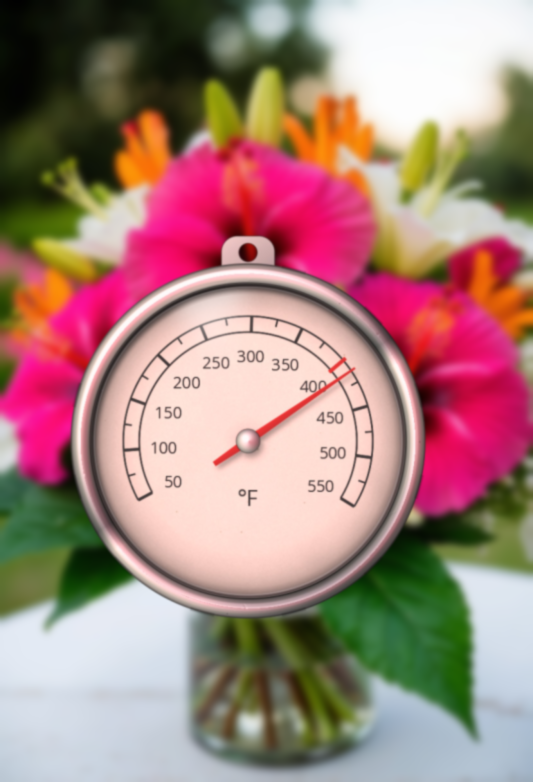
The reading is 412.5 °F
